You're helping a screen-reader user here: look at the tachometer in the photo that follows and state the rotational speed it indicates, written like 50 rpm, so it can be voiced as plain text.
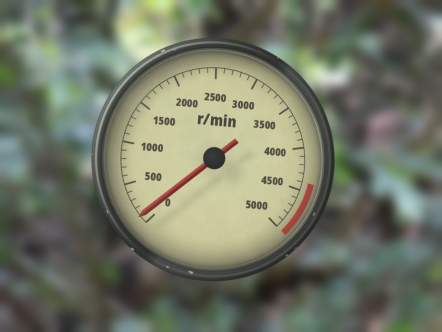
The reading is 100 rpm
